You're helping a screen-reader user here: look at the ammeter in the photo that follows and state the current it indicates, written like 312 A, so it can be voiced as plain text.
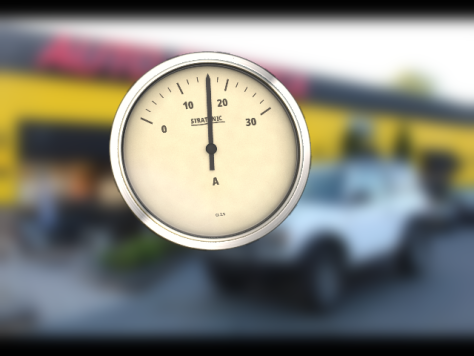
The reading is 16 A
